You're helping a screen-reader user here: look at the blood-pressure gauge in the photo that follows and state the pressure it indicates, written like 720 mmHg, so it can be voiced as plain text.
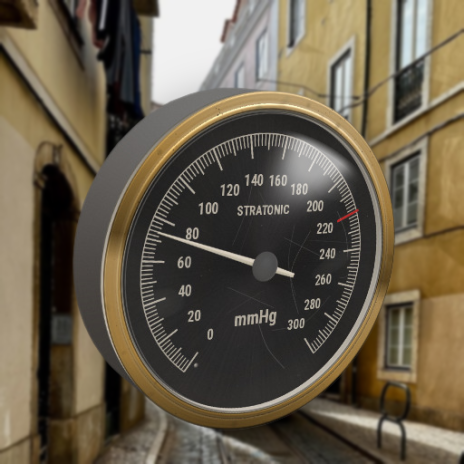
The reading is 74 mmHg
